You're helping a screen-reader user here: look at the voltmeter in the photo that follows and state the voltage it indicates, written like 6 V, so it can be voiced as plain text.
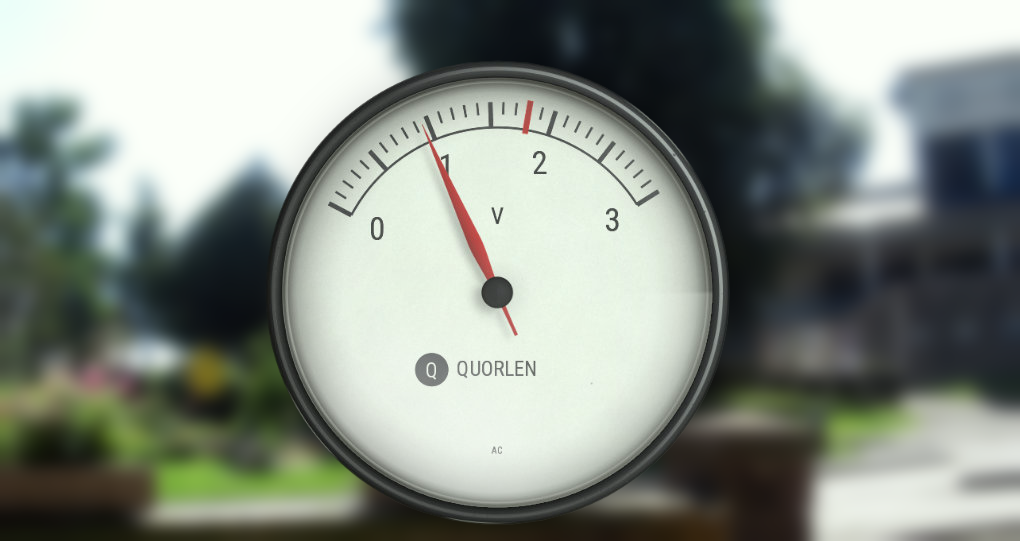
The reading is 0.95 V
